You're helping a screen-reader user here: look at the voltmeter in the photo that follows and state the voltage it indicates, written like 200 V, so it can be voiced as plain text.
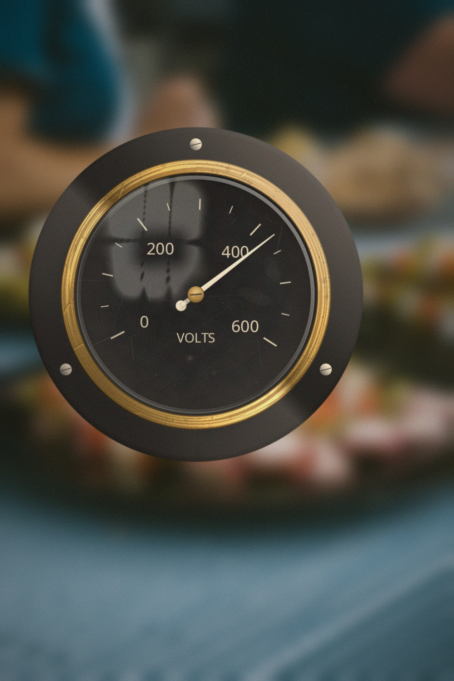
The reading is 425 V
